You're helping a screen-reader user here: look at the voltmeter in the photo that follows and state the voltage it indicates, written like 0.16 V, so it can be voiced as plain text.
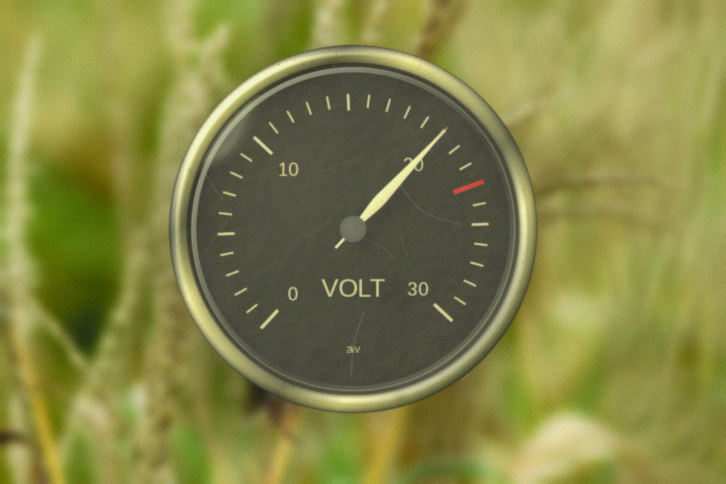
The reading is 20 V
